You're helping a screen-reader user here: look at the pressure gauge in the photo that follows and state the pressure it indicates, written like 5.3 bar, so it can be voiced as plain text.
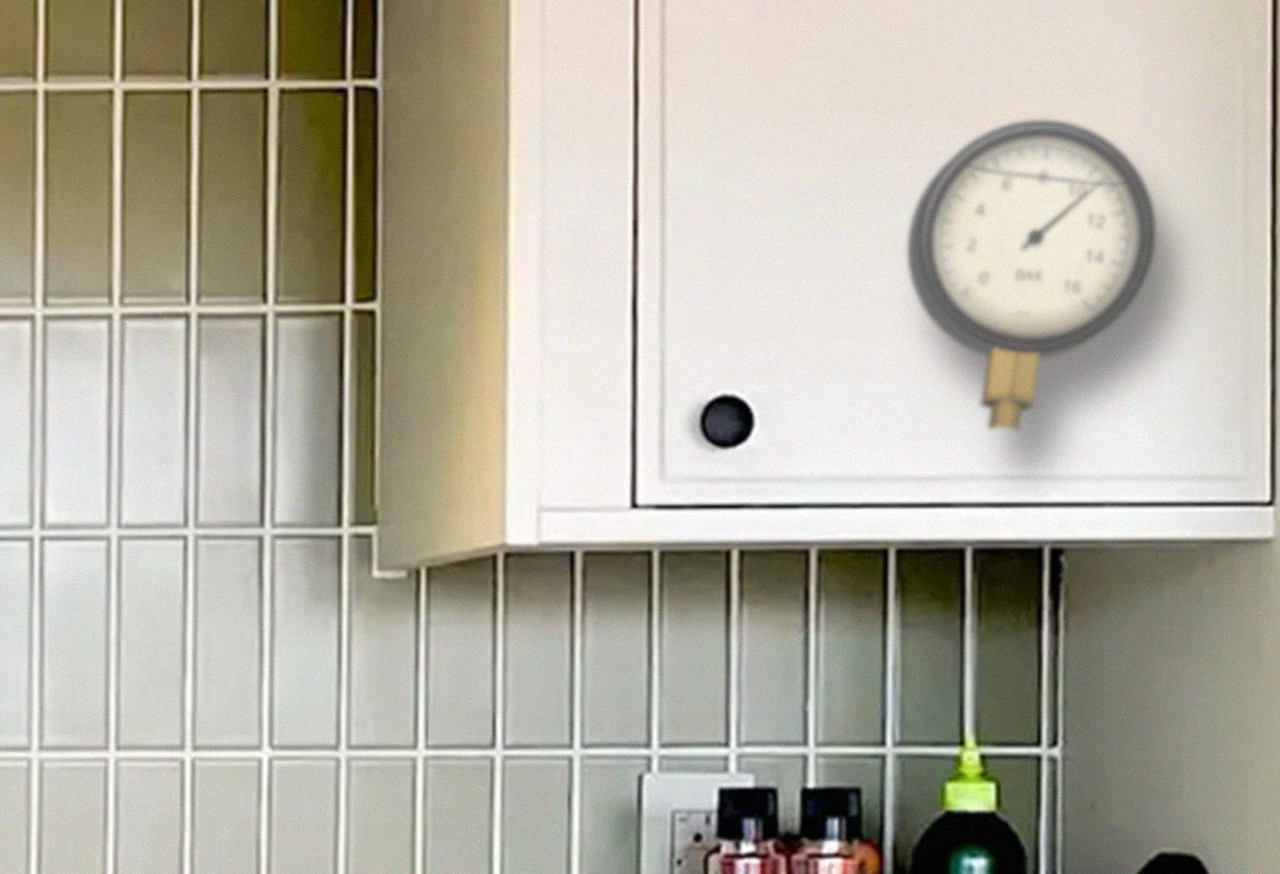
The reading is 10.5 bar
